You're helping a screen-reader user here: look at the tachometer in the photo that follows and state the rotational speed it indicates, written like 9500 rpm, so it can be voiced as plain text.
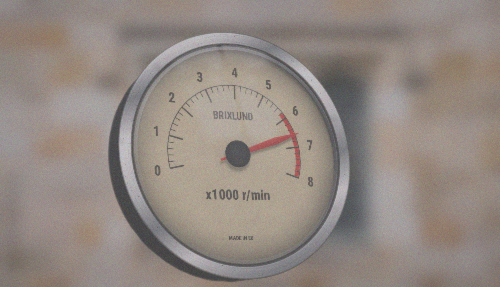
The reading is 6600 rpm
